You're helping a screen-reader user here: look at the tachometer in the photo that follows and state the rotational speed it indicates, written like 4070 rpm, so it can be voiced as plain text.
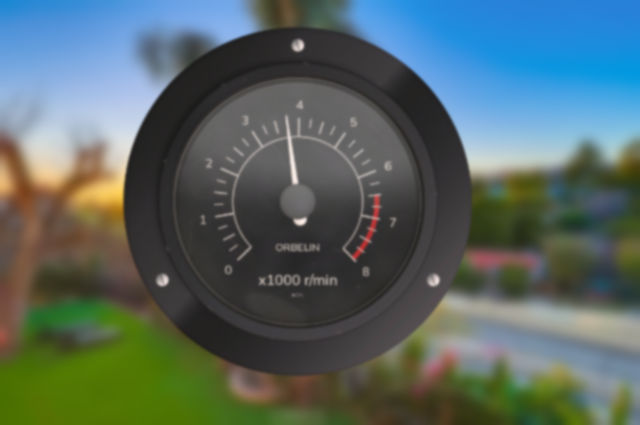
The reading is 3750 rpm
